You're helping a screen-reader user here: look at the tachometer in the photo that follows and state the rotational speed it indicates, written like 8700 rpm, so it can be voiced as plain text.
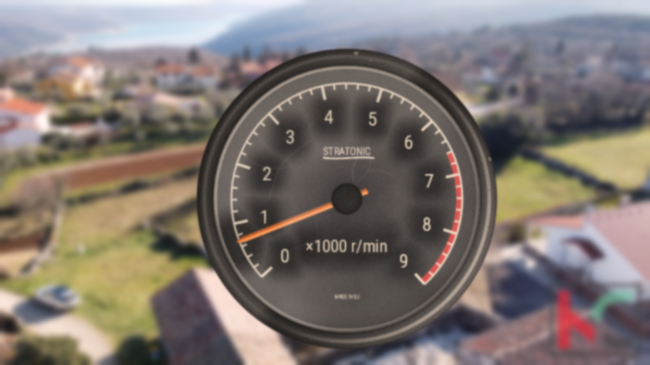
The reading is 700 rpm
